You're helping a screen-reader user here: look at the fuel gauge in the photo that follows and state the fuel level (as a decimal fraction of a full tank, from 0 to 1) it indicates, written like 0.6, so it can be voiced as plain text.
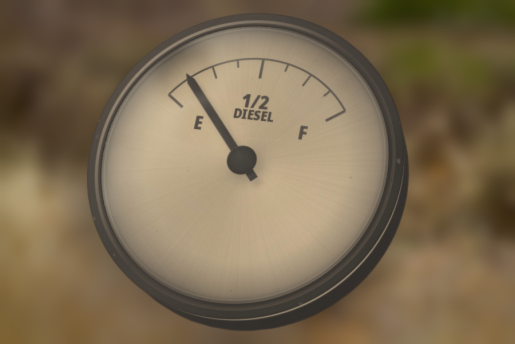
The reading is 0.125
